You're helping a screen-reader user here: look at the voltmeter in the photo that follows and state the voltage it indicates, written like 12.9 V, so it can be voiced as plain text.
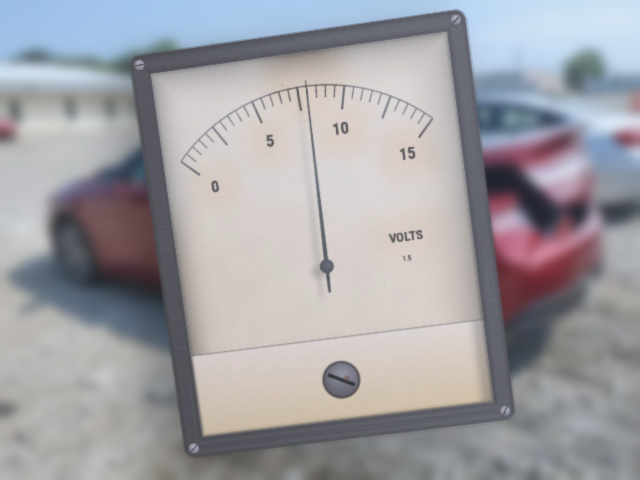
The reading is 8 V
